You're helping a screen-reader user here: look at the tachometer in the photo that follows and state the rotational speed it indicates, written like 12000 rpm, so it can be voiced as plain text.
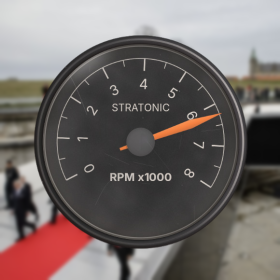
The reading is 6250 rpm
